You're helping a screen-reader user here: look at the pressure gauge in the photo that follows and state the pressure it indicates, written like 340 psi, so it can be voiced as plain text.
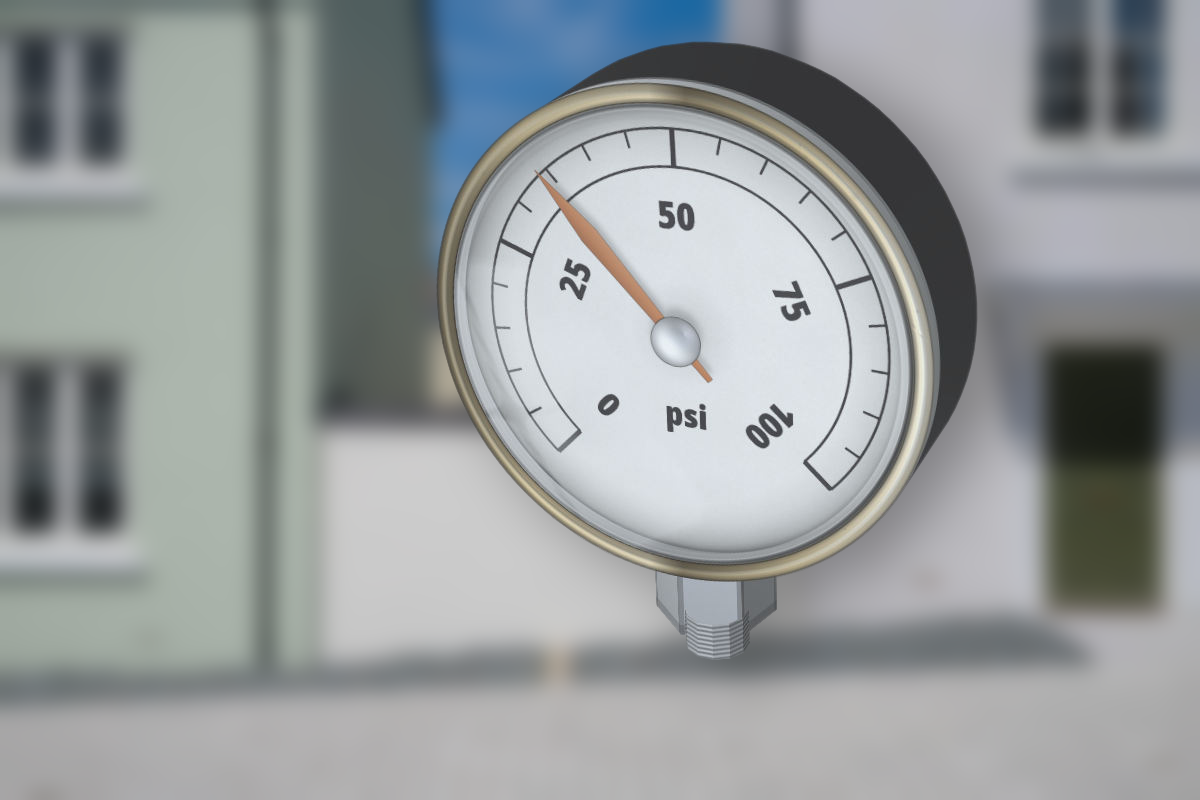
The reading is 35 psi
